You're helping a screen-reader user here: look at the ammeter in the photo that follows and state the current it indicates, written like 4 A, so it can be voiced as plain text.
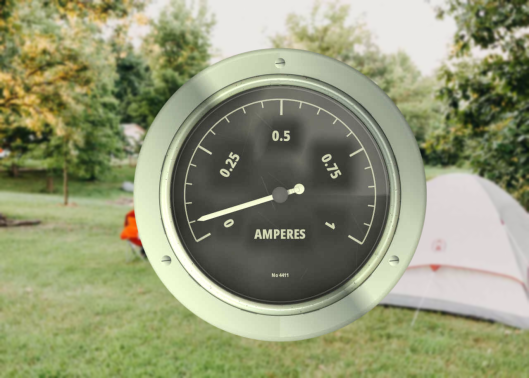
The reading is 0.05 A
